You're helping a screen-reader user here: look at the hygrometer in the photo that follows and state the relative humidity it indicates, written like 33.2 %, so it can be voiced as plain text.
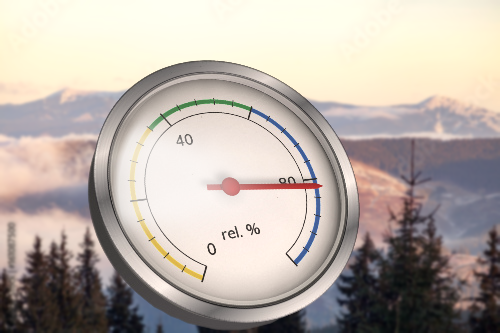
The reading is 82 %
